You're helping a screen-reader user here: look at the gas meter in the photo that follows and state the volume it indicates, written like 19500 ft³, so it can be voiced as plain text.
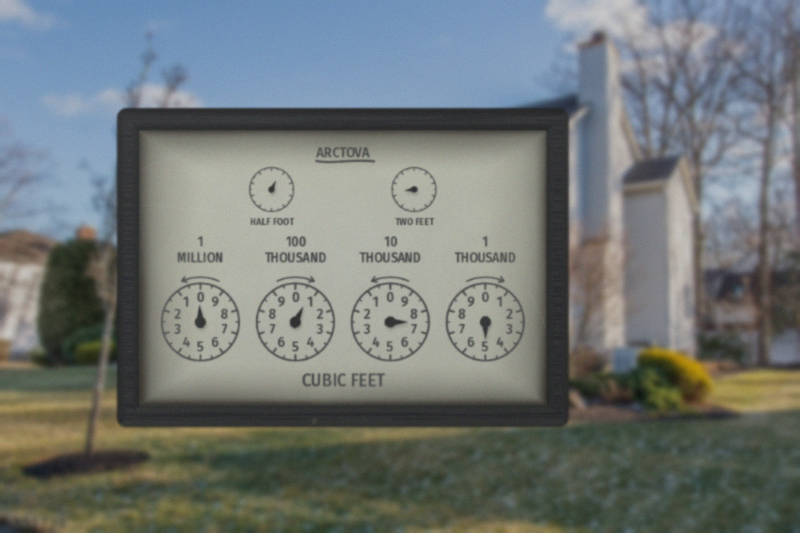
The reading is 7500 ft³
